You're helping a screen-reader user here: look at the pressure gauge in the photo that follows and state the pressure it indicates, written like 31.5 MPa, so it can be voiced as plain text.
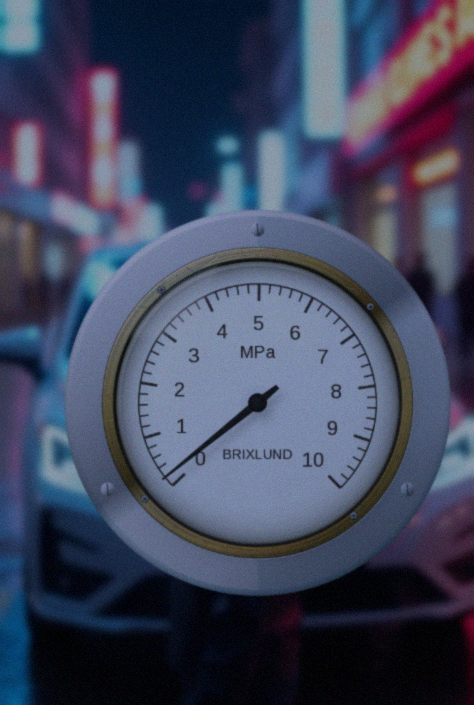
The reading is 0.2 MPa
